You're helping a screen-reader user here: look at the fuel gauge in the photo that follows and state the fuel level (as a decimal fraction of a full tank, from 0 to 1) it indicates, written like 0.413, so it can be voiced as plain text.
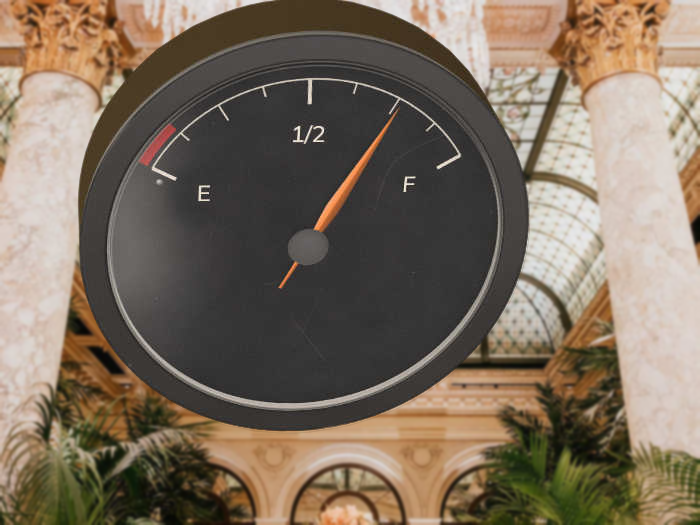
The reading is 0.75
